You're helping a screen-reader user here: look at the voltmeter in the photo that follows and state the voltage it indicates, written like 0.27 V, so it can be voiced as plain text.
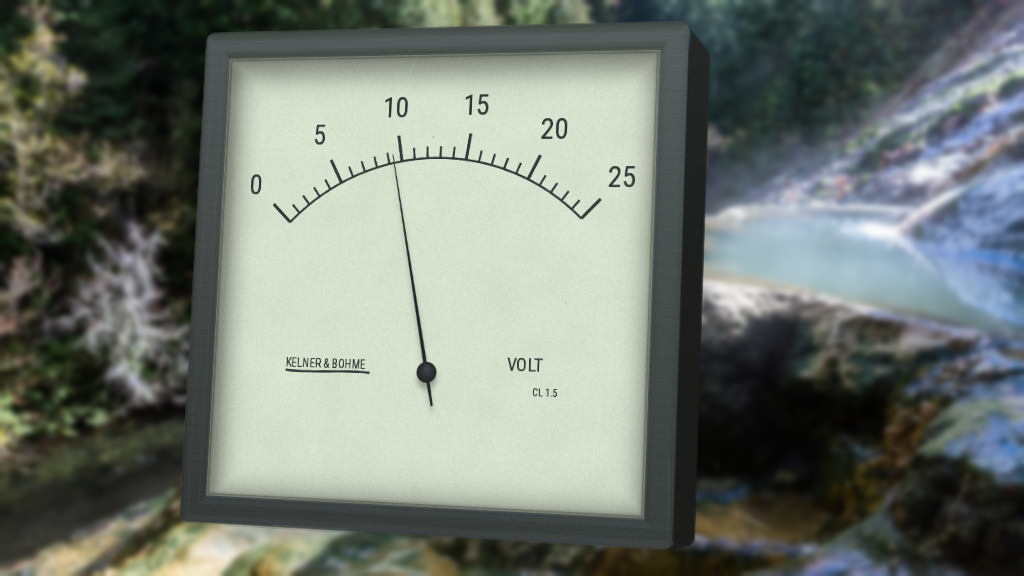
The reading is 9.5 V
